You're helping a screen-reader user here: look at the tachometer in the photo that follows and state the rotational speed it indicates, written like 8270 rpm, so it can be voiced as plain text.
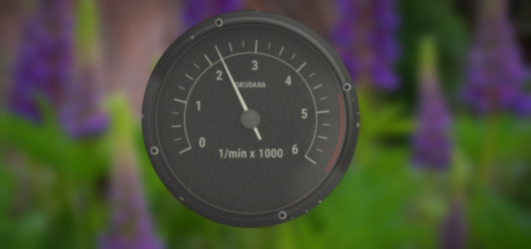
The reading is 2250 rpm
